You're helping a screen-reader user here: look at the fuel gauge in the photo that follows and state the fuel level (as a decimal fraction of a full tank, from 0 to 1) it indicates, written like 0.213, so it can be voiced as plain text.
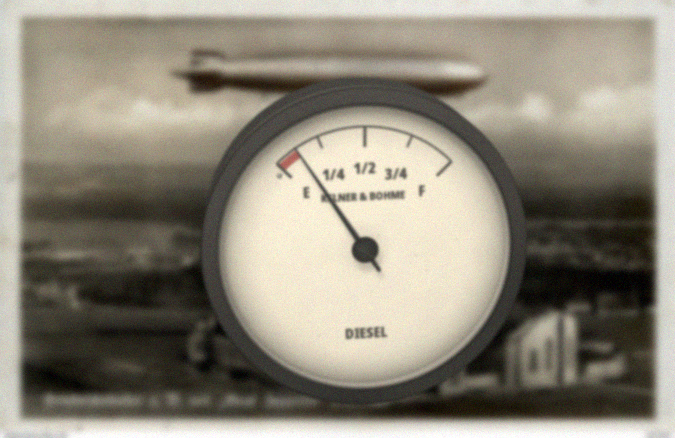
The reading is 0.125
